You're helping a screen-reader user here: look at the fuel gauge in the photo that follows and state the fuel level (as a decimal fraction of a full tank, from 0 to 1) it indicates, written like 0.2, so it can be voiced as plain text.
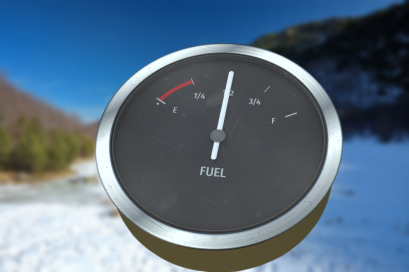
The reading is 0.5
